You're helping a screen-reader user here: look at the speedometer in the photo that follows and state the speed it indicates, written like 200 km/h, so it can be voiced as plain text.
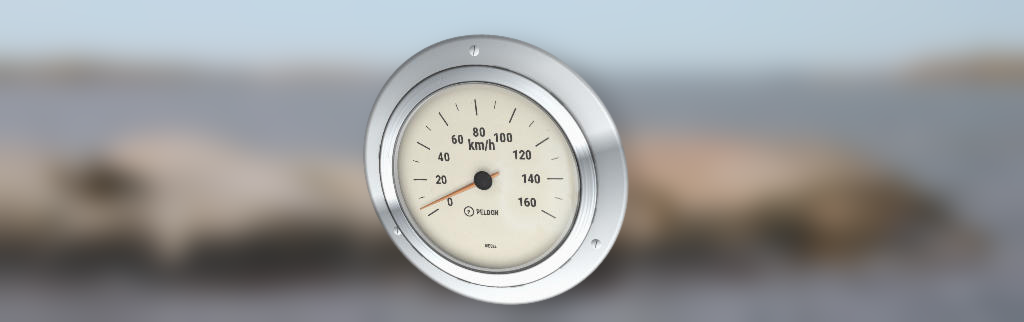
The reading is 5 km/h
